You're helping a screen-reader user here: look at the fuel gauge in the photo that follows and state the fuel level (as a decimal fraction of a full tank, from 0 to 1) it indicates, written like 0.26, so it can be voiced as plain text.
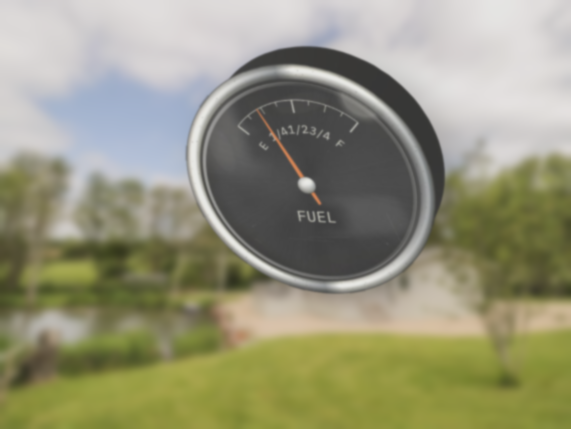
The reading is 0.25
